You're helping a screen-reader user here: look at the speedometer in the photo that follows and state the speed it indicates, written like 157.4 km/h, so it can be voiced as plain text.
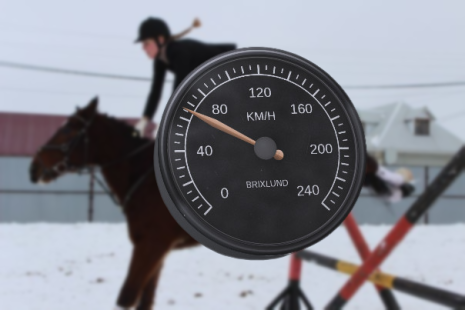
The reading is 65 km/h
